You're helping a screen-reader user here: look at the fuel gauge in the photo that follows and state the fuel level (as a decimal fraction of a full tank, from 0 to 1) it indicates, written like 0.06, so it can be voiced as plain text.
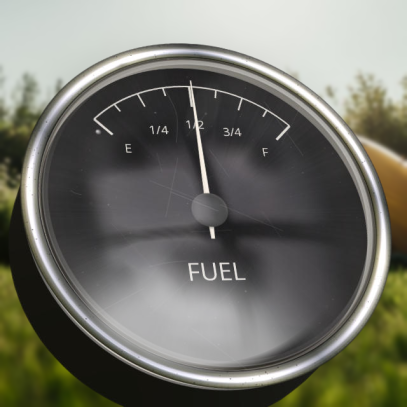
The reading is 0.5
